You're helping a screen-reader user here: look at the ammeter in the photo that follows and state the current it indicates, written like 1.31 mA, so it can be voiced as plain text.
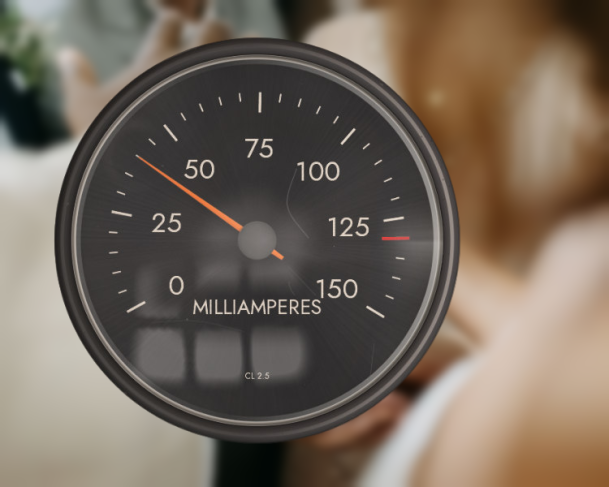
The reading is 40 mA
